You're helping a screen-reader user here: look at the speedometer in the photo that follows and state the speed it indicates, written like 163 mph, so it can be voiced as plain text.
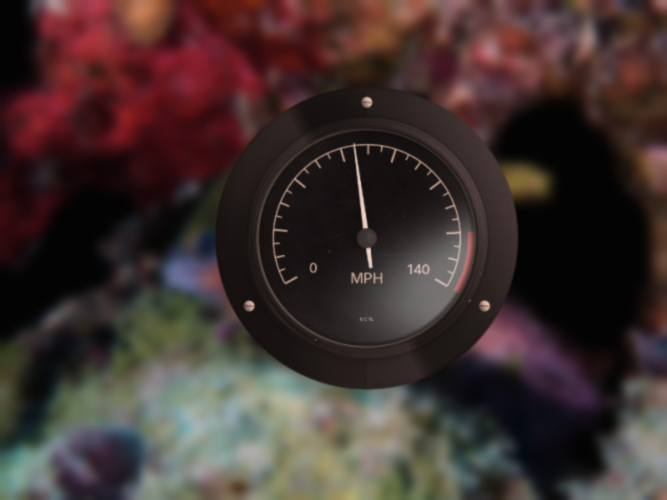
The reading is 65 mph
